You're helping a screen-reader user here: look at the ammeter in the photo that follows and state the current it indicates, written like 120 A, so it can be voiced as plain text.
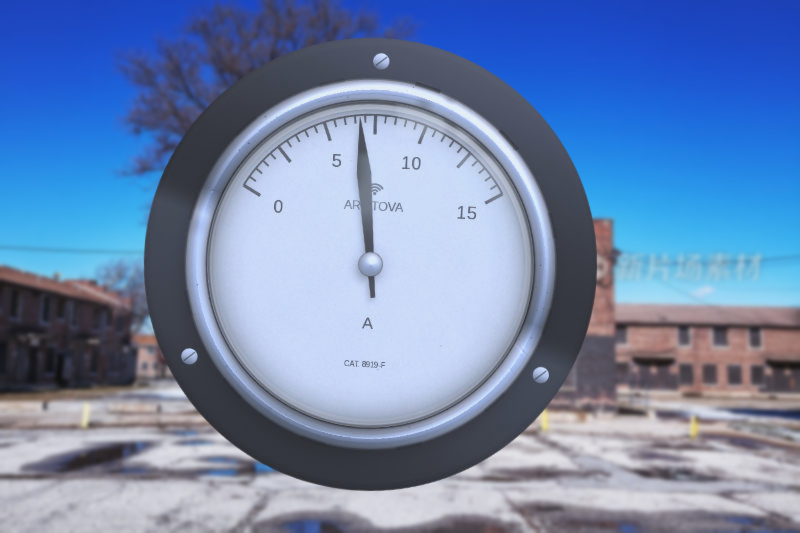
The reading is 6.75 A
